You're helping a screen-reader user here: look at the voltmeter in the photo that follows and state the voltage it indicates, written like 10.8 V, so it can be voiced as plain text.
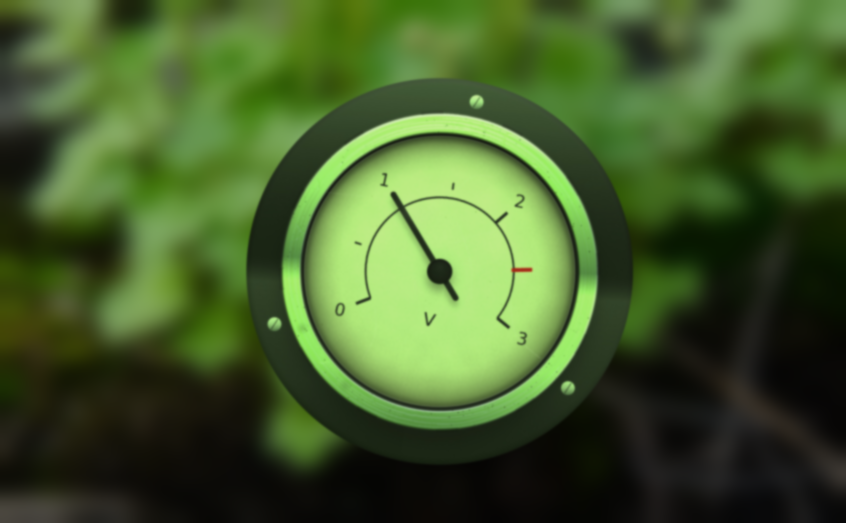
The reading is 1 V
